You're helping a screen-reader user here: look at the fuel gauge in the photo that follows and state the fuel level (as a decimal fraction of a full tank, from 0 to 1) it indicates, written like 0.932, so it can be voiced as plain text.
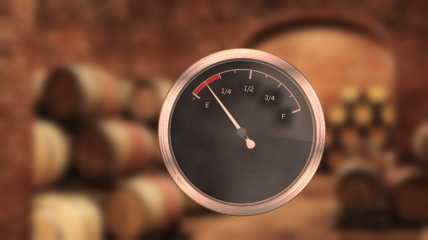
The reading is 0.125
